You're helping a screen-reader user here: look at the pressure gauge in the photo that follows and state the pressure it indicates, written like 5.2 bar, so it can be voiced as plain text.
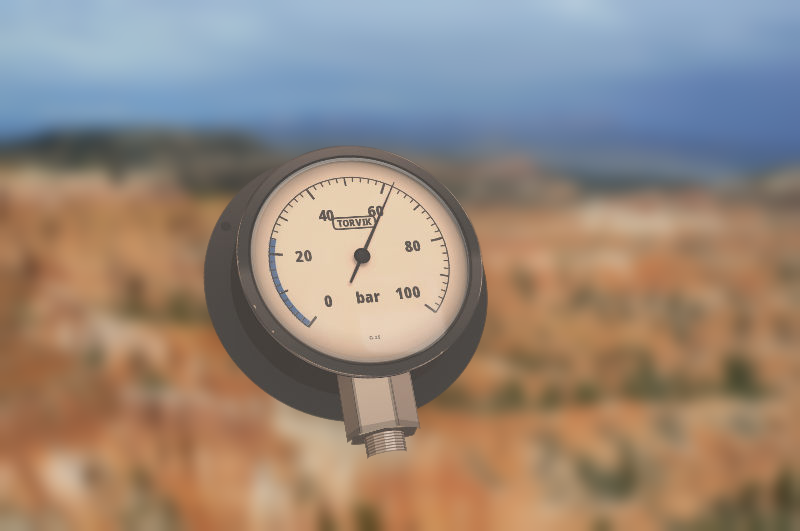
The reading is 62 bar
